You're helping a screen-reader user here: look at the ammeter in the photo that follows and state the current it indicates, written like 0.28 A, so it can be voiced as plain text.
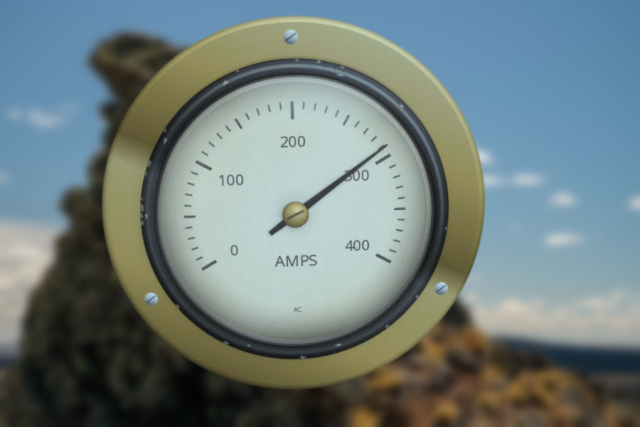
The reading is 290 A
